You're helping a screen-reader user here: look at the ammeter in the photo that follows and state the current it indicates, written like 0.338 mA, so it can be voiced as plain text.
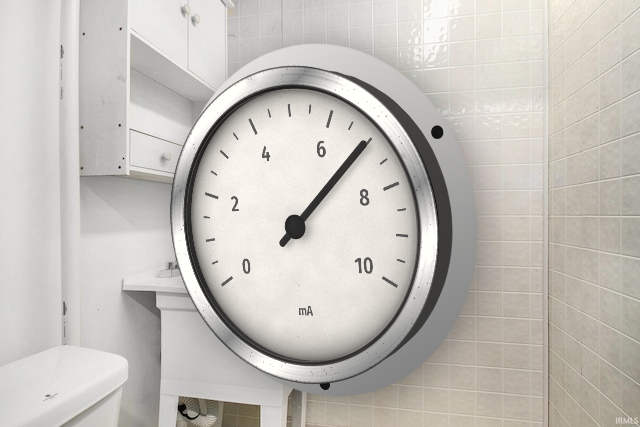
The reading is 7 mA
